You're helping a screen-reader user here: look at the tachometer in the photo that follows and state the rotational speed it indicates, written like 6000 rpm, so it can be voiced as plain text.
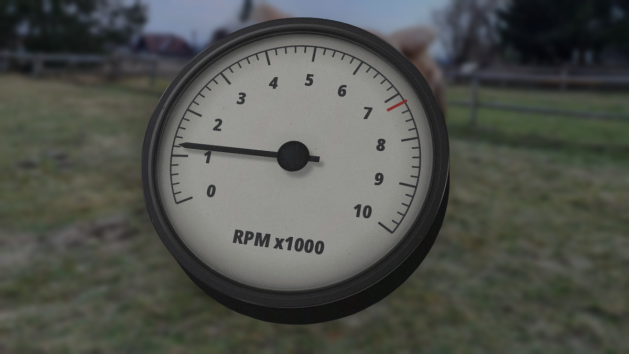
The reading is 1200 rpm
